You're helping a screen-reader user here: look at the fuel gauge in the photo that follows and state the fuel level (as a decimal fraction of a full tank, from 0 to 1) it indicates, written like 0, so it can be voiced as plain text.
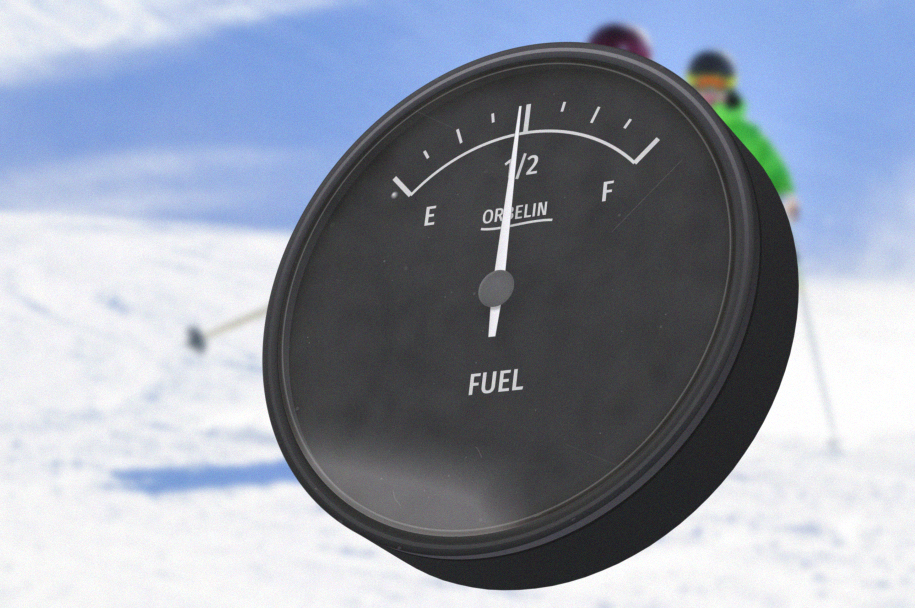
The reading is 0.5
